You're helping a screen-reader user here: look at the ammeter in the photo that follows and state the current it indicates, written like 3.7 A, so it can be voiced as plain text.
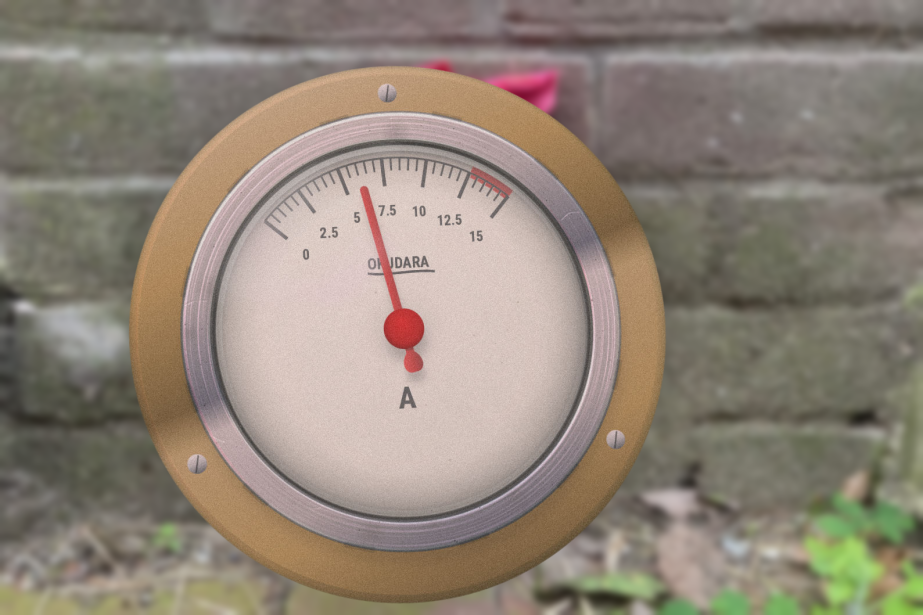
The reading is 6 A
